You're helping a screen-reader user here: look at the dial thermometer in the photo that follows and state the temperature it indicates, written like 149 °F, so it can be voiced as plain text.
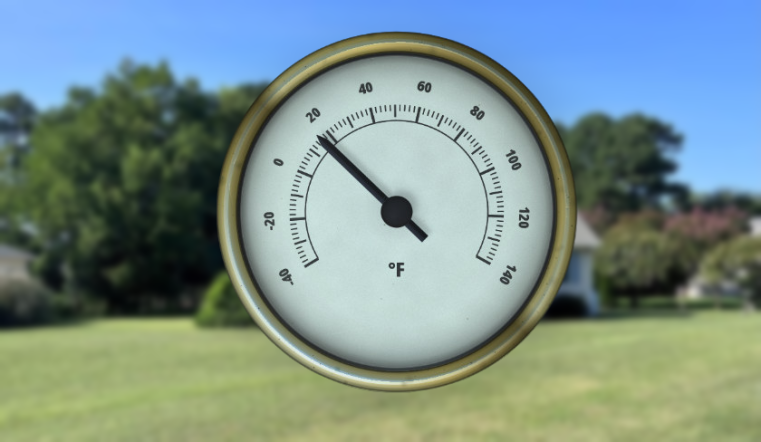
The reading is 16 °F
